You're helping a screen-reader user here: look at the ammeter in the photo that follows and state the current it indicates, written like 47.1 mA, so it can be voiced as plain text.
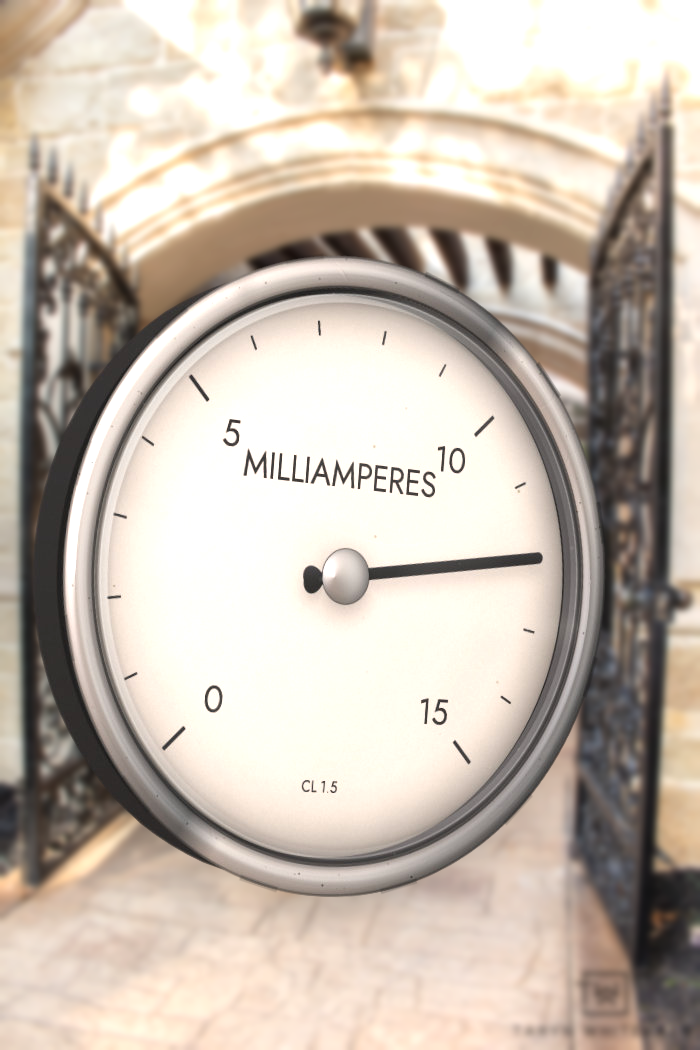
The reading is 12 mA
